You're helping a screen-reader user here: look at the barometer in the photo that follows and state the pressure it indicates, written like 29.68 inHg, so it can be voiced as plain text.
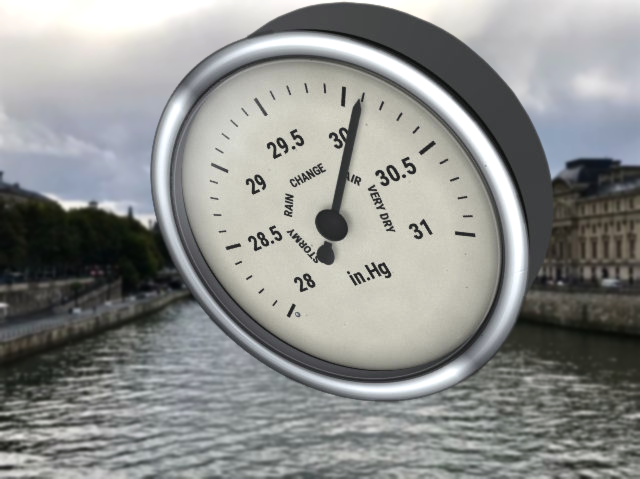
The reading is 30.1 inHg
